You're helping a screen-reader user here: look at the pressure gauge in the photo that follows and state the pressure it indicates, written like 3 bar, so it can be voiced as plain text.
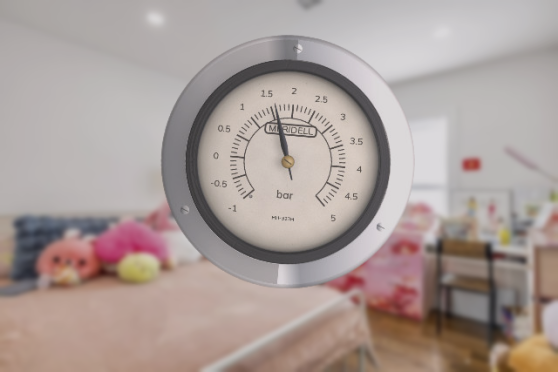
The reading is 1.6 bar
